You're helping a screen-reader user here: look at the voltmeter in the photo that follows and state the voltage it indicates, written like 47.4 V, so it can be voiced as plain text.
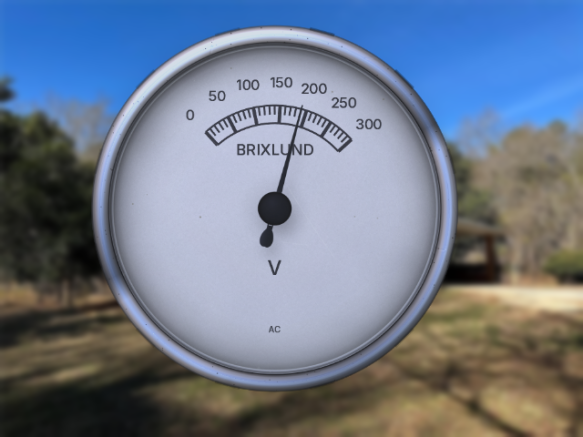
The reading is 190 V
